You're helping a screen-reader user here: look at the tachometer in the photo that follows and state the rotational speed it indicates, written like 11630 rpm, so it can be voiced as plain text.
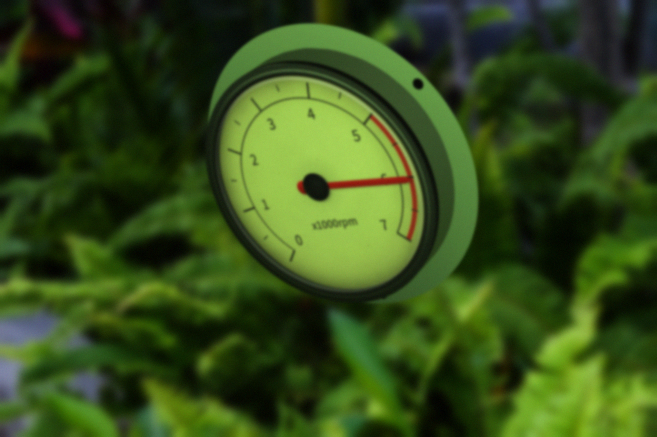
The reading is 6000 rpm
